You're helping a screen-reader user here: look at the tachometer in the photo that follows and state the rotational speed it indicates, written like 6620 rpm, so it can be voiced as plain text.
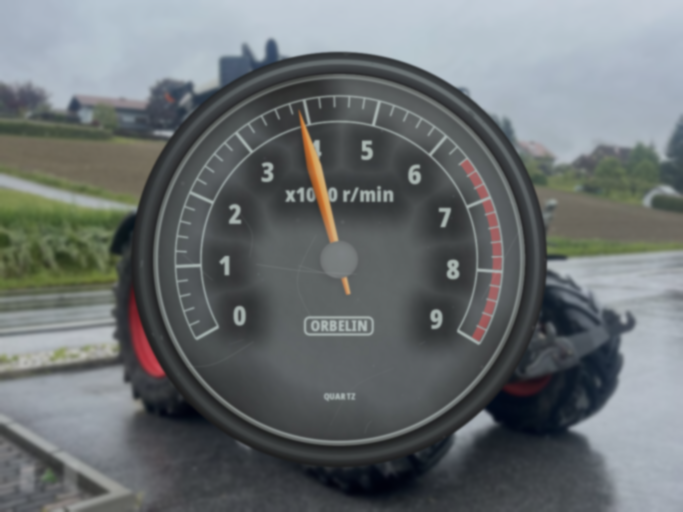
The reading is 3900 rpm
